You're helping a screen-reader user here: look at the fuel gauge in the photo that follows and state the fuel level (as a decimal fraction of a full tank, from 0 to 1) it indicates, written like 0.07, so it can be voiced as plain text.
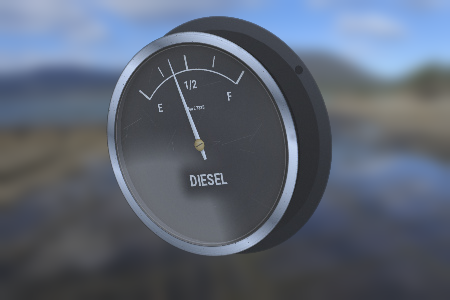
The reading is 0.375
